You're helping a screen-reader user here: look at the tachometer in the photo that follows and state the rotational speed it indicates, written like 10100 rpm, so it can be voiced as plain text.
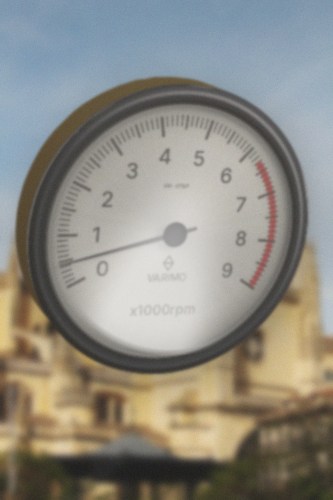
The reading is 500 rpm
